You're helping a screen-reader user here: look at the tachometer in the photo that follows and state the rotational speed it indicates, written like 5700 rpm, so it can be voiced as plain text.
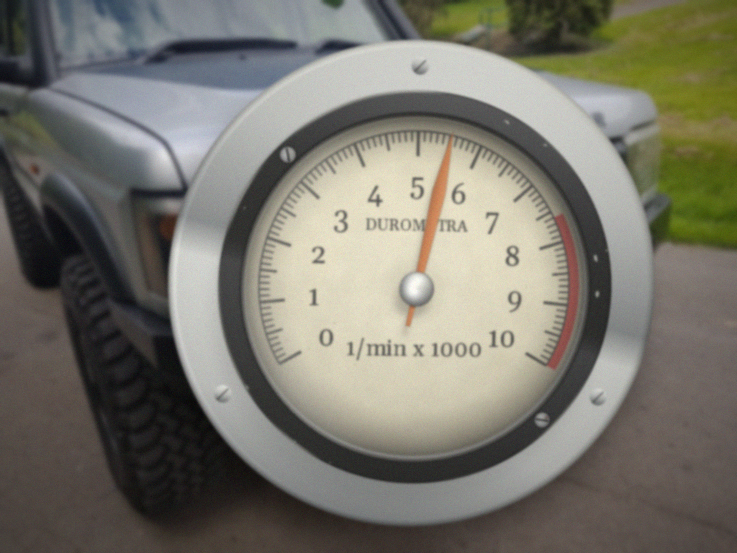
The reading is 5500 rpm
